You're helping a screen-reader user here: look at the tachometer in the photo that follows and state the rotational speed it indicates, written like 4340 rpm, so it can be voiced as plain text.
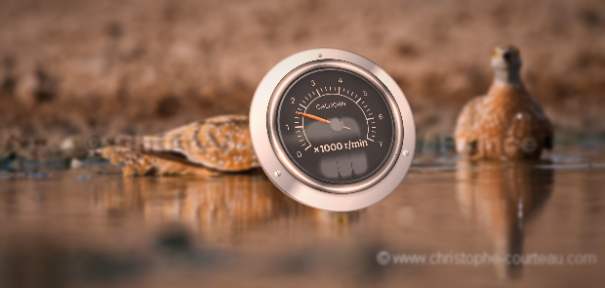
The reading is 1600 rpm
